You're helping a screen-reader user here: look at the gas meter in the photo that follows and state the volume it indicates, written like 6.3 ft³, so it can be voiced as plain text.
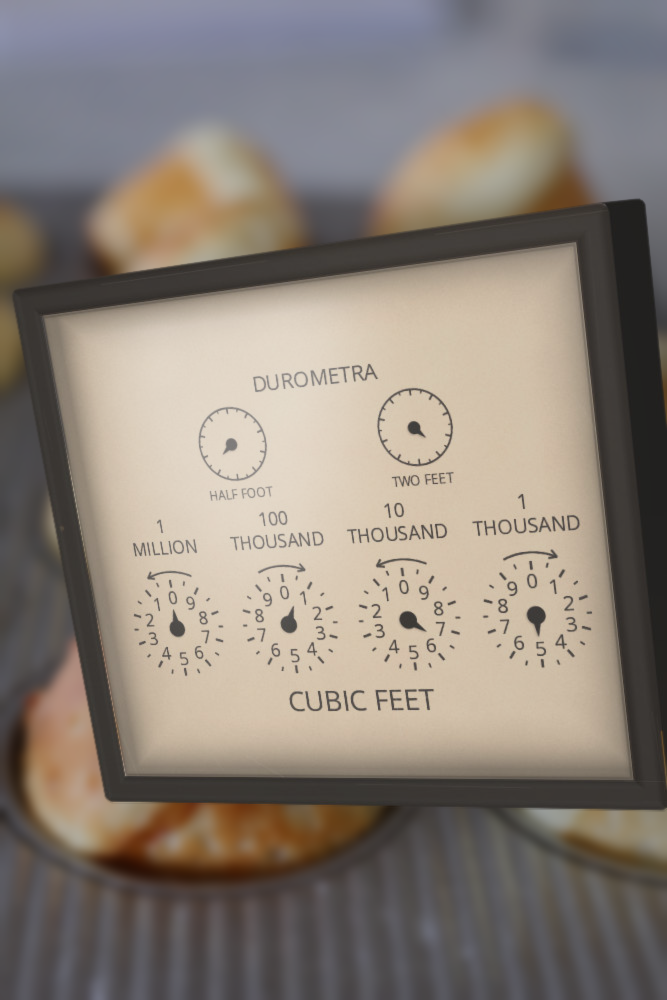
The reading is 6500 ft³
